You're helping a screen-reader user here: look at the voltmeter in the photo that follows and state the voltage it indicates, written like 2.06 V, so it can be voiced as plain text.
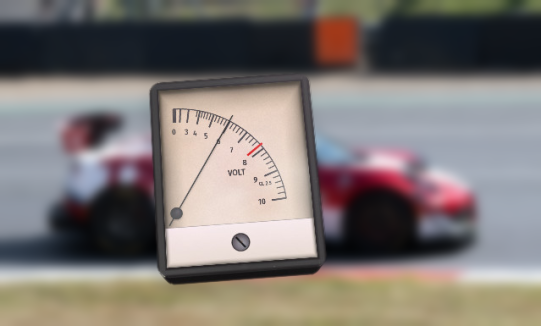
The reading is 6 V
